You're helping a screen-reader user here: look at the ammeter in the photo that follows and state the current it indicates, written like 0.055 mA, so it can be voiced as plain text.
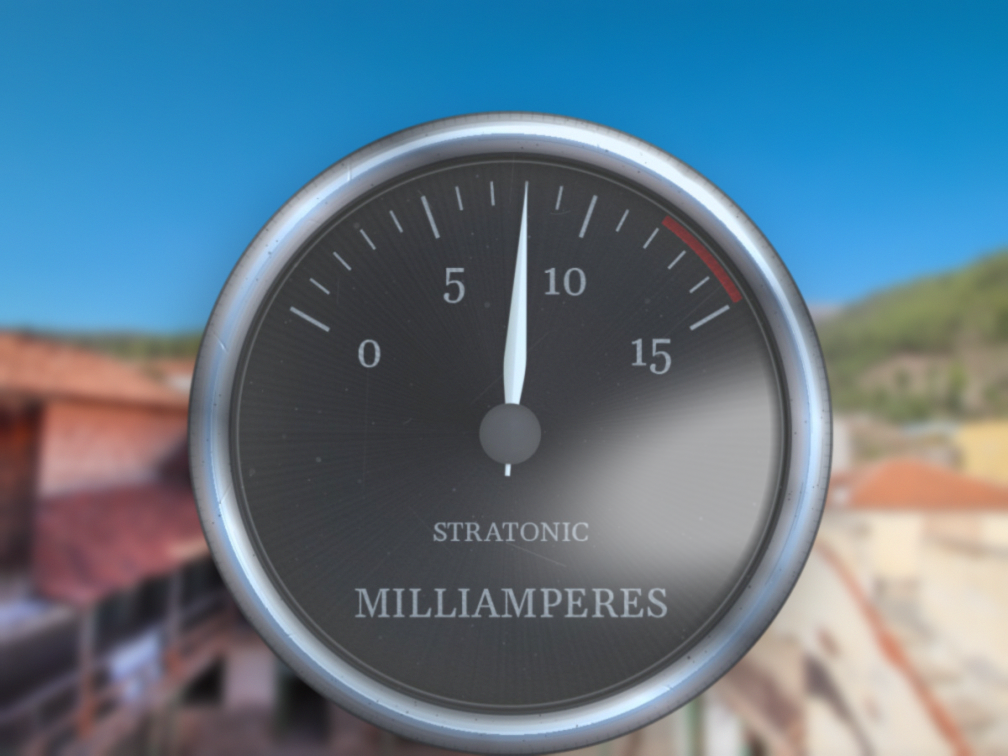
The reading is 8 mA
